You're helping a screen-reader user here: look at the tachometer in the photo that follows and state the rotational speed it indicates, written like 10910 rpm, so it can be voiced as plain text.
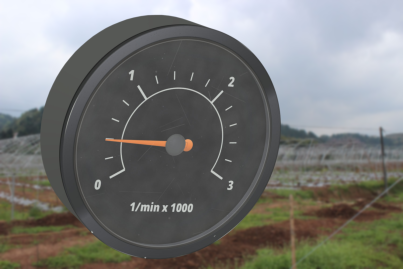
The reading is 400 rpm
